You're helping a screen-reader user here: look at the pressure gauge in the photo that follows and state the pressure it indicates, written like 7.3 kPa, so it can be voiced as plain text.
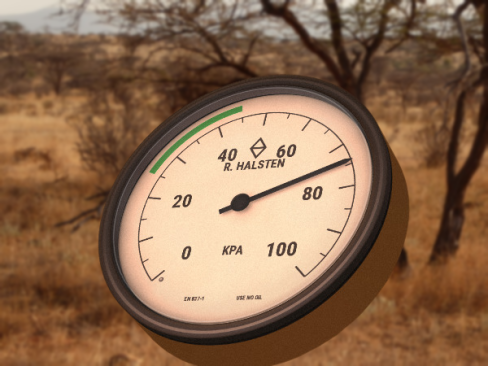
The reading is 75 kPa
